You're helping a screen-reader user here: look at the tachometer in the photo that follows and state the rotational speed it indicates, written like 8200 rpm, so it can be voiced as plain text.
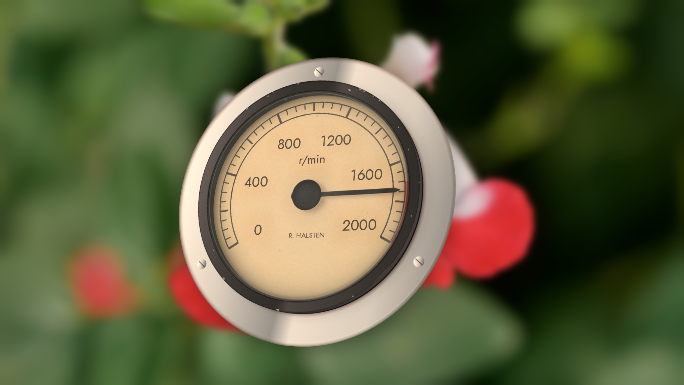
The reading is 1750 rpm
